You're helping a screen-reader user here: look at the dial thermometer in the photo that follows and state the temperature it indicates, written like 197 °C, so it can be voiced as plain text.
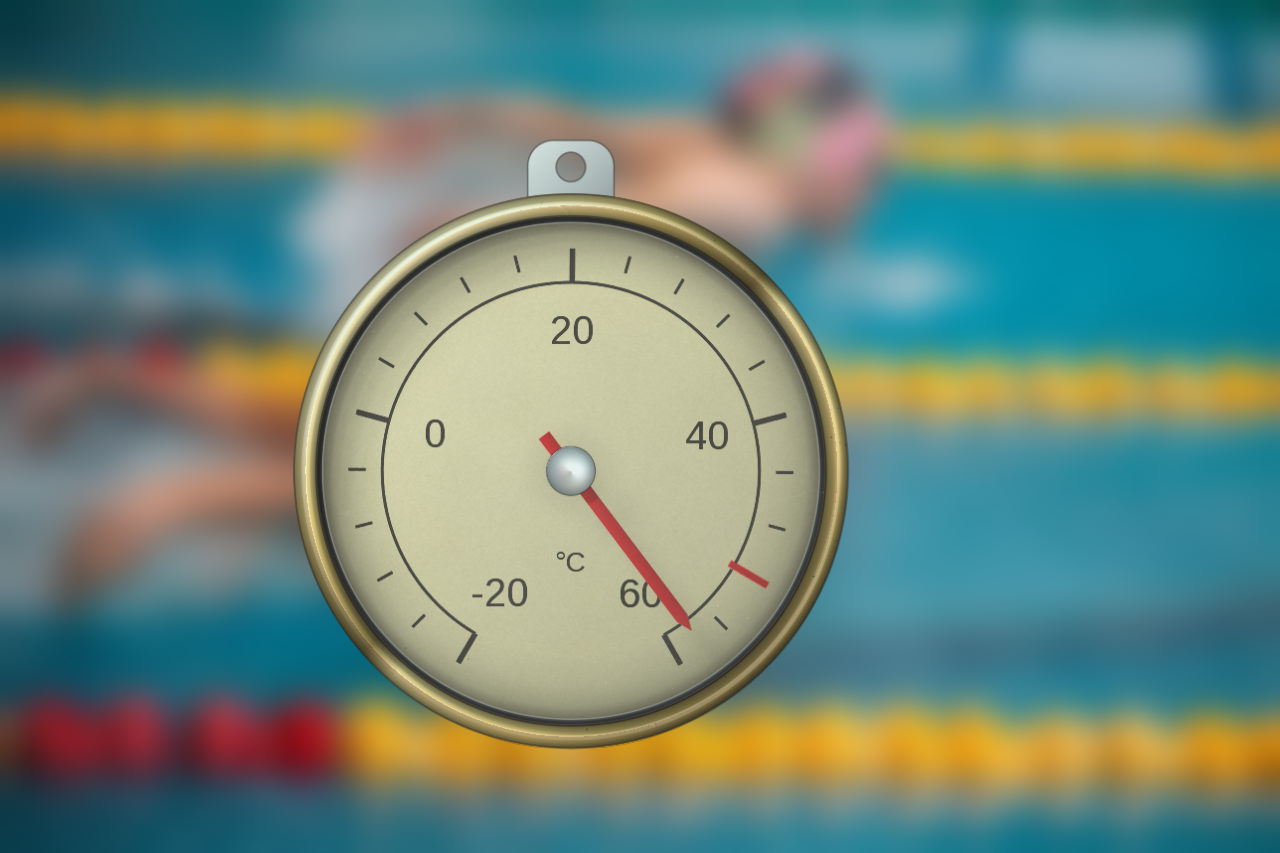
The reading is 58 °C
